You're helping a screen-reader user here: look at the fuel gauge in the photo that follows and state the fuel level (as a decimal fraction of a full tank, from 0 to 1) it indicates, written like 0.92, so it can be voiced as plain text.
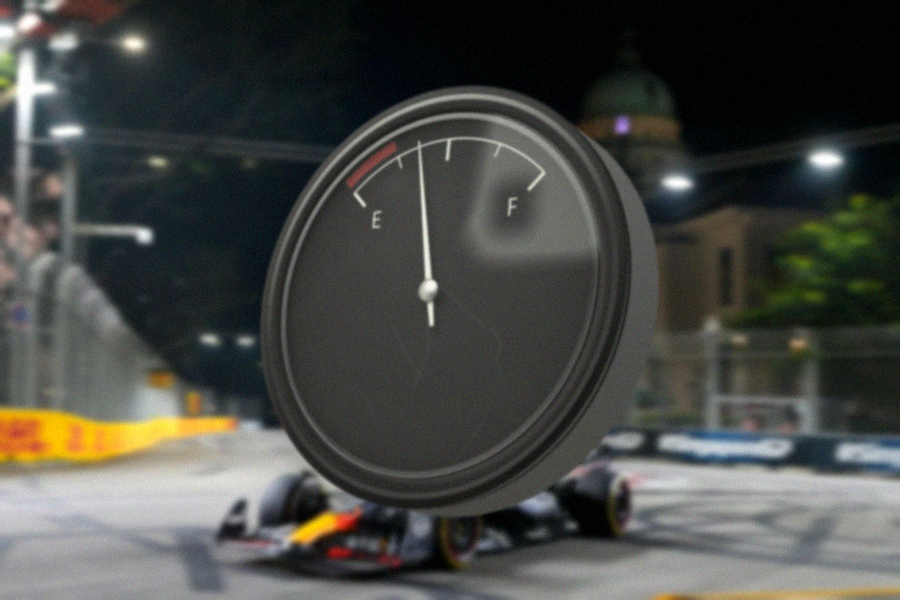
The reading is 0.375
